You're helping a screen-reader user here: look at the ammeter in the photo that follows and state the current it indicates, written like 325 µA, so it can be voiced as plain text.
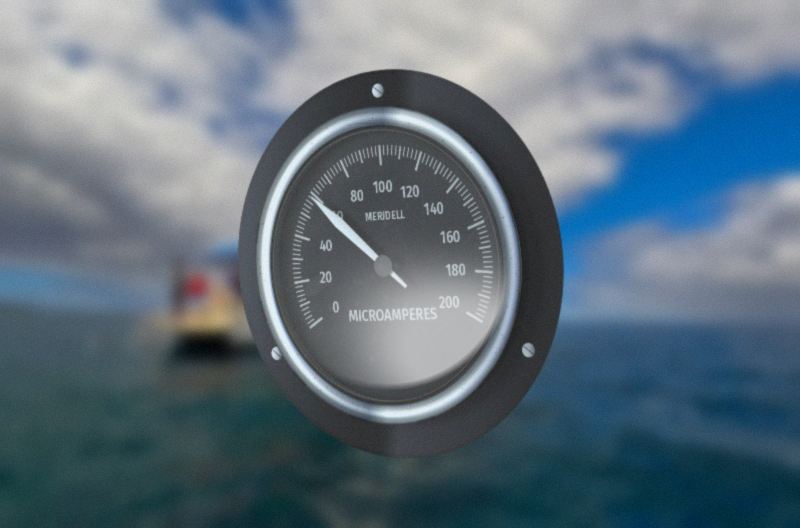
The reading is 60 µA
